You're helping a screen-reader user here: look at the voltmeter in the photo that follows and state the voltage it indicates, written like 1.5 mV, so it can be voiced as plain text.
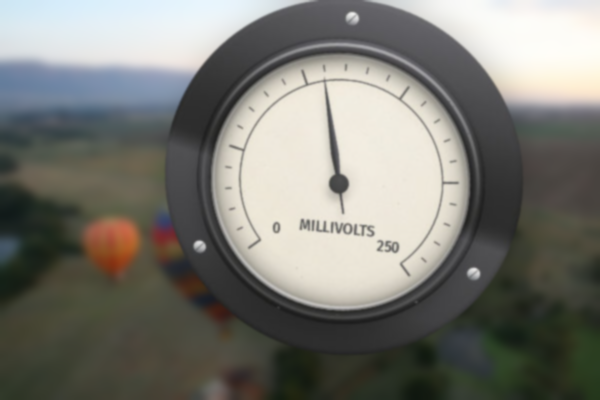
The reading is 110 mV
